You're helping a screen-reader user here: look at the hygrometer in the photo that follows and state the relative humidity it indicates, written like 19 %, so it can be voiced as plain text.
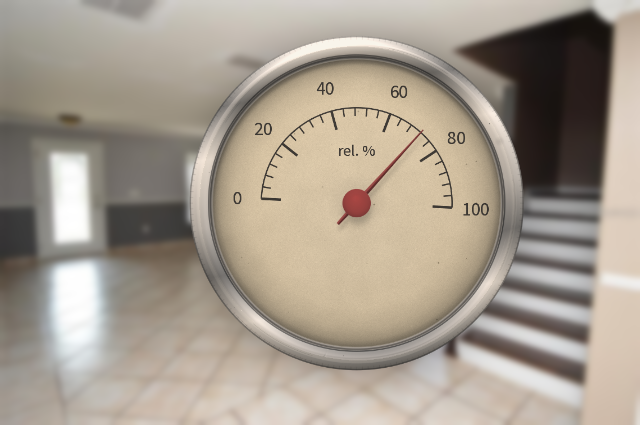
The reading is 72 %
